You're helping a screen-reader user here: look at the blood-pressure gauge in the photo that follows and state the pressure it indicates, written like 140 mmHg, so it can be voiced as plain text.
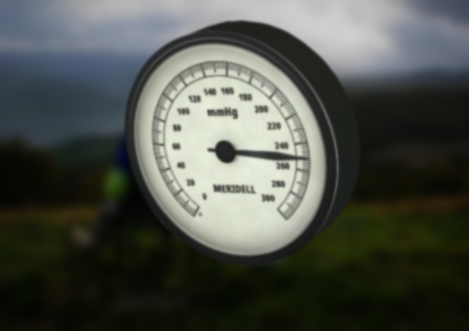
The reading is 250 mmHg
